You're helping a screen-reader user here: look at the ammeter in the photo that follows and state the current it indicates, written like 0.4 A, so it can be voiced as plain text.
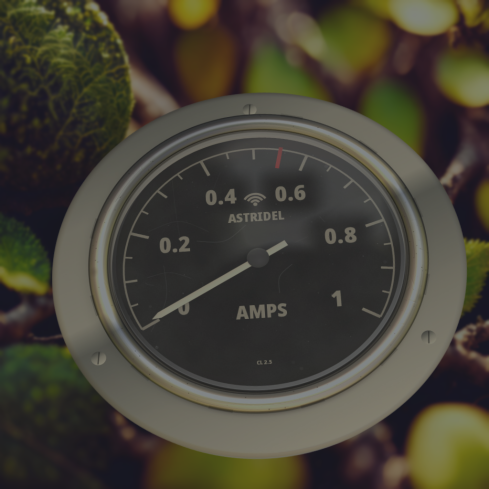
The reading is 0 A
